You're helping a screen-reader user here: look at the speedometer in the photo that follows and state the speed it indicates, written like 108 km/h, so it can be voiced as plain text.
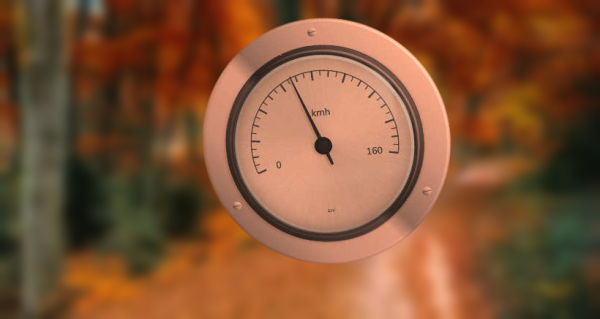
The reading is 67.5 km/h
